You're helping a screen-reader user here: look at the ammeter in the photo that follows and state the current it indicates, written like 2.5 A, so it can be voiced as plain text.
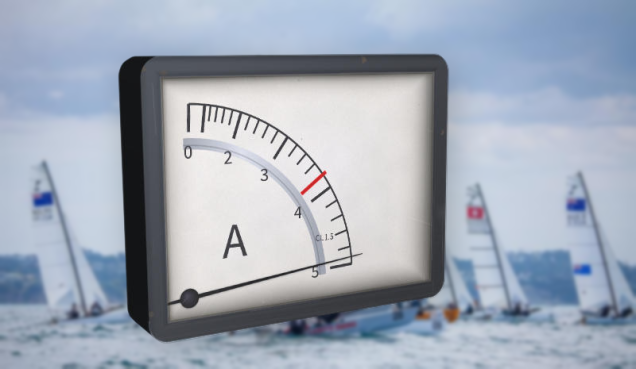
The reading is 4.9 A
